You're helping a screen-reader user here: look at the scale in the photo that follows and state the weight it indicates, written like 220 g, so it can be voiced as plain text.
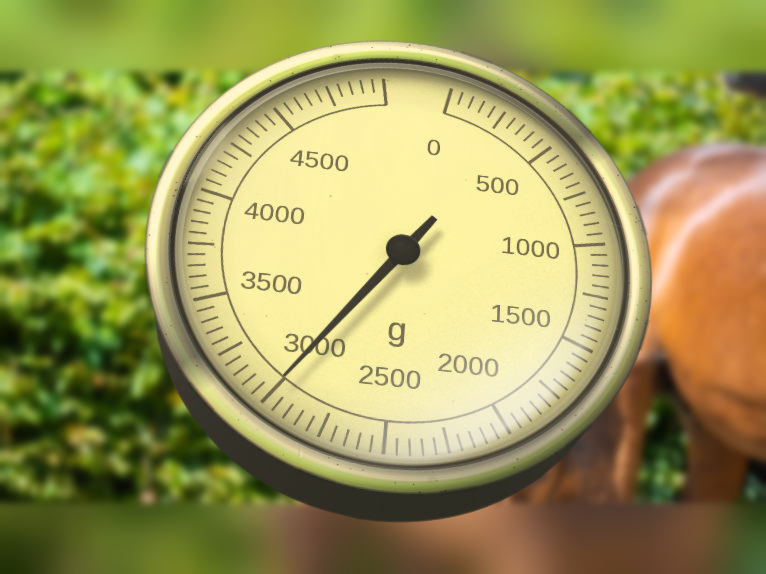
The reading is 3000 g
